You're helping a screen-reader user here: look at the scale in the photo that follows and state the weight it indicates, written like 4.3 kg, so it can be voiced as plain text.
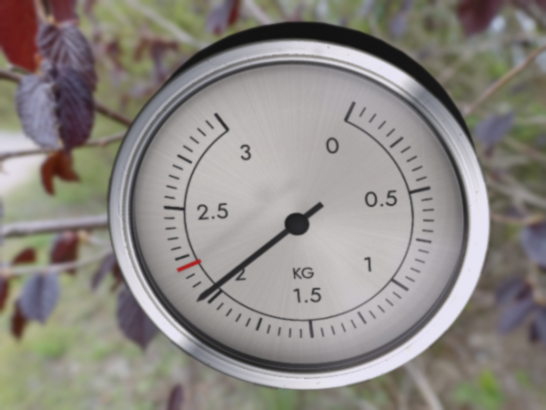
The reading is 2.05 kg
